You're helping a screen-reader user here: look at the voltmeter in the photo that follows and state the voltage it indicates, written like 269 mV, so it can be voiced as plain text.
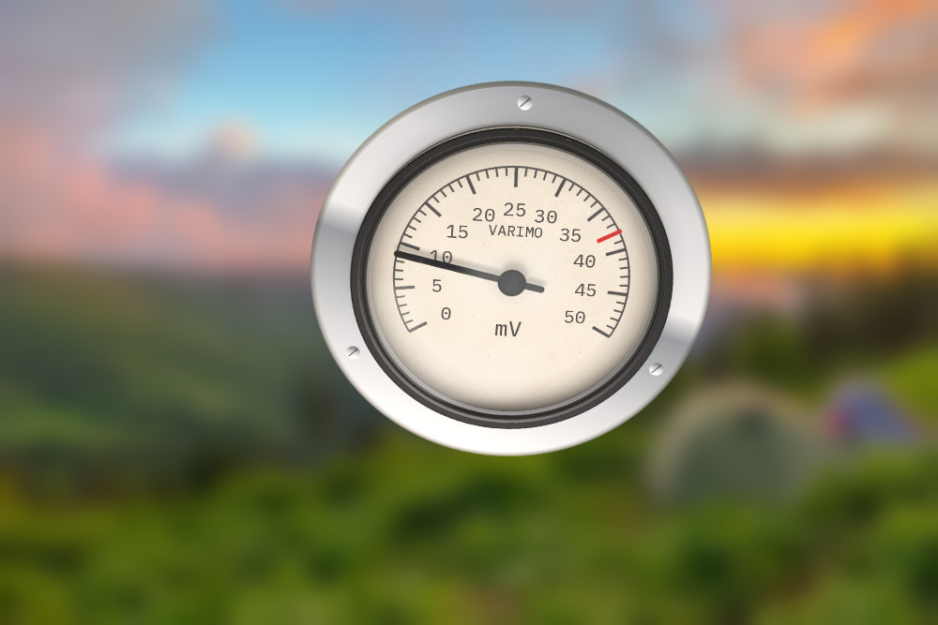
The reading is 9 mV
